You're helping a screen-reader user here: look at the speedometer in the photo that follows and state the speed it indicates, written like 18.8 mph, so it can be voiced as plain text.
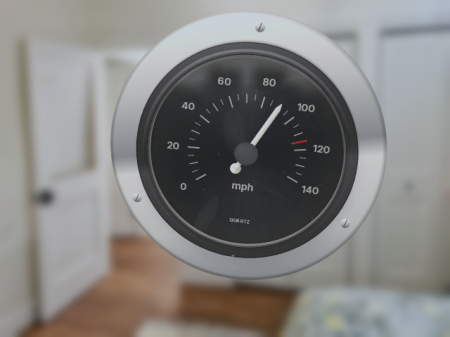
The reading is 90 mph
